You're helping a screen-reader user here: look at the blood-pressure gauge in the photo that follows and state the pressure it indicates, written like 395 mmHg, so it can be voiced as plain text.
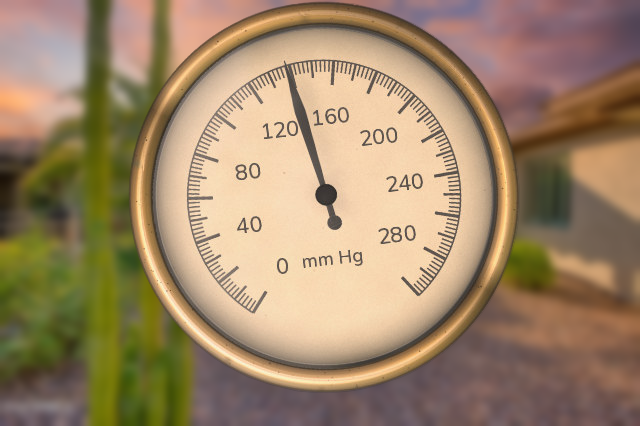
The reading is 138 mmHg
